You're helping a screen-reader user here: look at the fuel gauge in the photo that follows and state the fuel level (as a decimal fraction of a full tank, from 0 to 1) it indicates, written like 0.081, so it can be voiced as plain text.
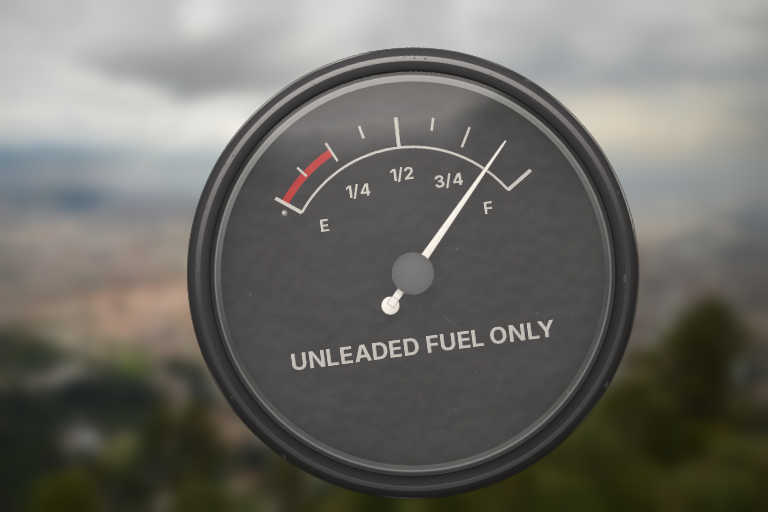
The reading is 0.875
